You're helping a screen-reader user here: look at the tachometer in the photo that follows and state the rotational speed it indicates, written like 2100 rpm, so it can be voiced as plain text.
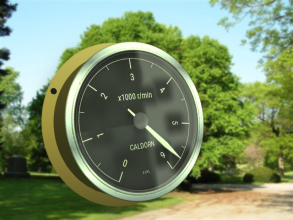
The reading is 5750 rpm
